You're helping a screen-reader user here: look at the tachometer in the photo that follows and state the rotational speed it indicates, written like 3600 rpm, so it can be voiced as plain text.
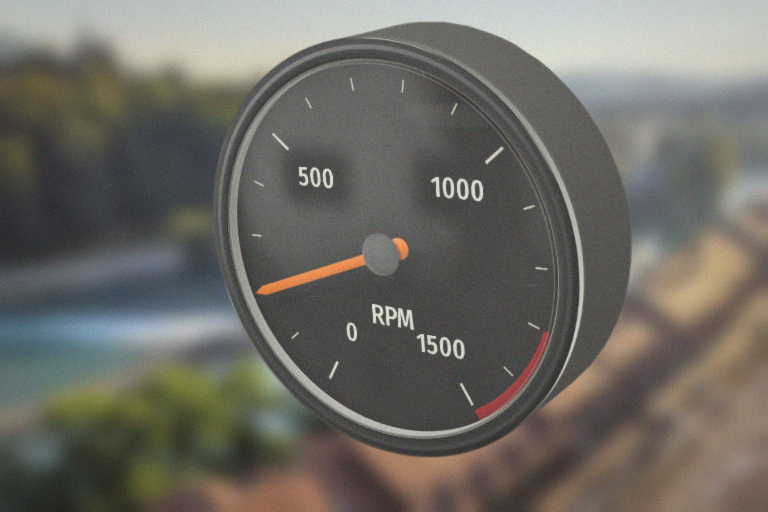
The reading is 200 rpm
